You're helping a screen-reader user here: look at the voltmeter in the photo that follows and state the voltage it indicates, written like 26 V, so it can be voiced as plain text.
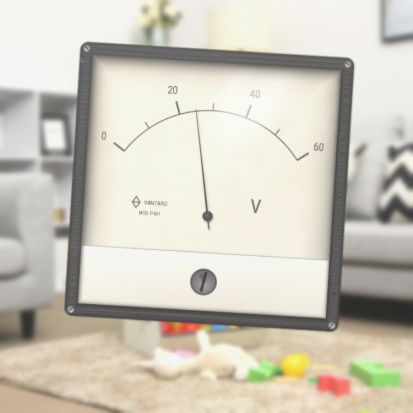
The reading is 25 V
